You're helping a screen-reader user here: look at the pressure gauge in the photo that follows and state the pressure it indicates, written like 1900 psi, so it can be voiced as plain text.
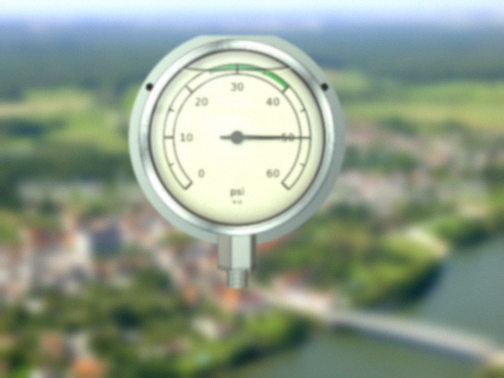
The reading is 50 psi
